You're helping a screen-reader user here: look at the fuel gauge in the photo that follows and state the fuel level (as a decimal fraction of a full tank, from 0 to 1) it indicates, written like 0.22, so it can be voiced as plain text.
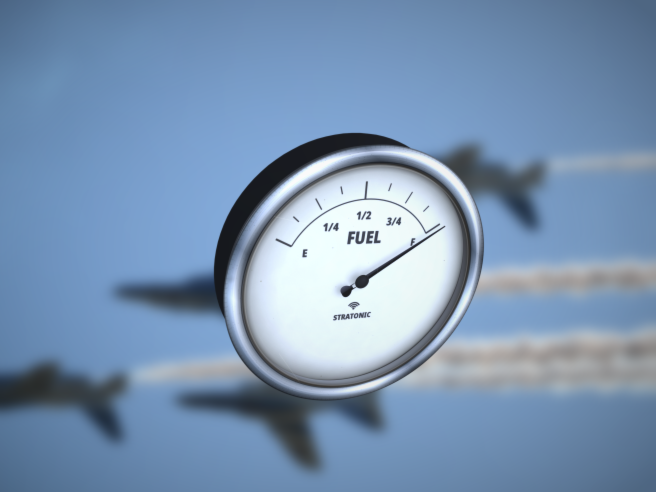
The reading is 1
